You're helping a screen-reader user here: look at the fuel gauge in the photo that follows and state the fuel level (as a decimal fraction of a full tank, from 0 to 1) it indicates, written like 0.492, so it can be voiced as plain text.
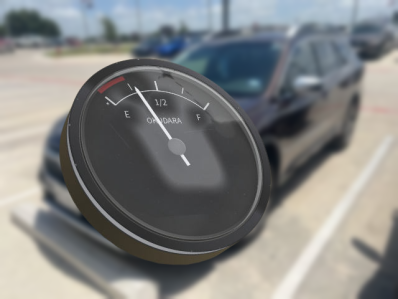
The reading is 0.25
